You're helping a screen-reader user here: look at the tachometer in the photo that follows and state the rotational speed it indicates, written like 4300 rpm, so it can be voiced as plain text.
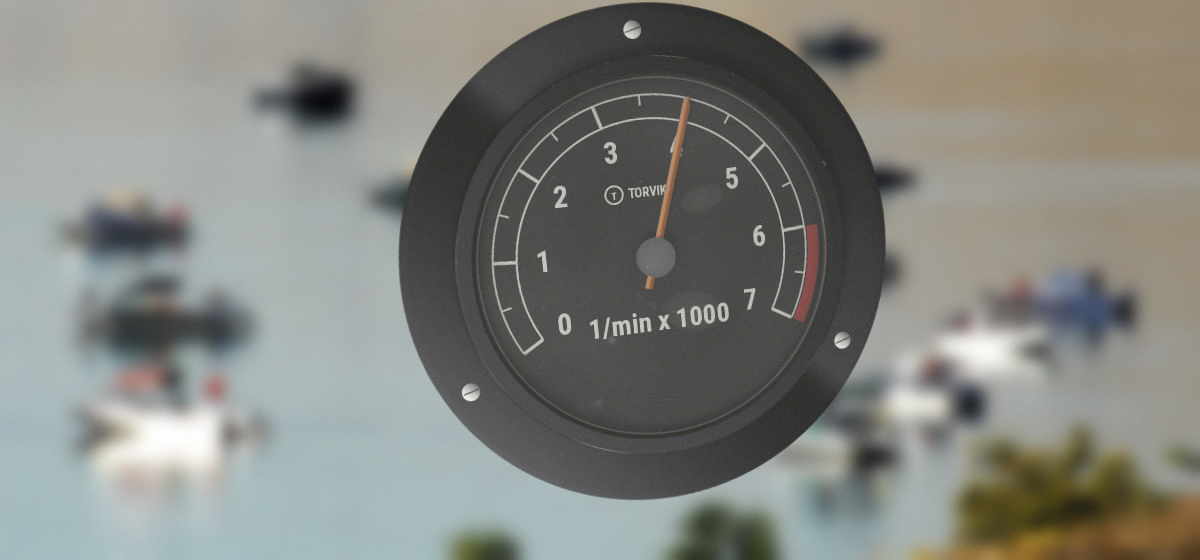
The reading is 4000 rpm
